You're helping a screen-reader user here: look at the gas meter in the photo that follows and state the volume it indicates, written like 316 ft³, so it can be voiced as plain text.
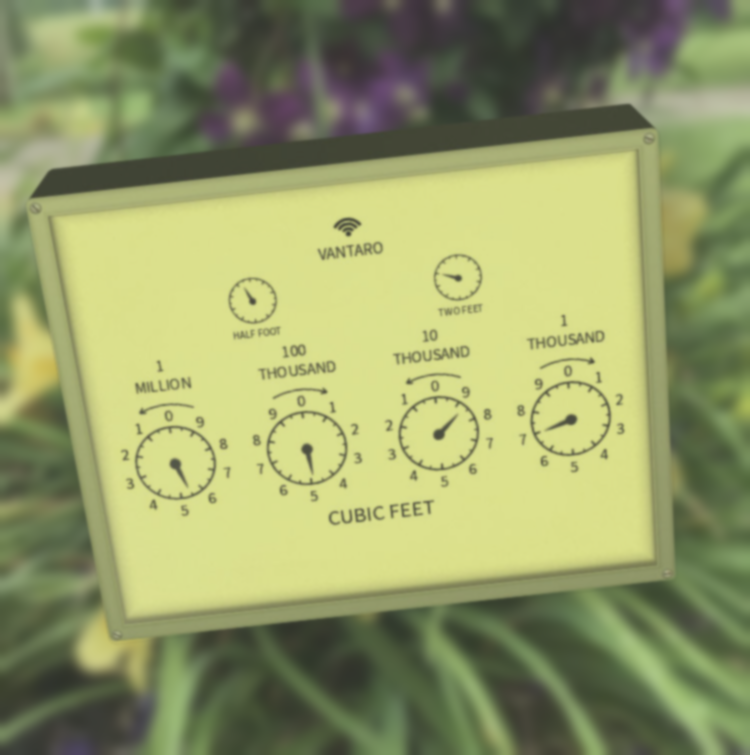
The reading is 548700 ft³
